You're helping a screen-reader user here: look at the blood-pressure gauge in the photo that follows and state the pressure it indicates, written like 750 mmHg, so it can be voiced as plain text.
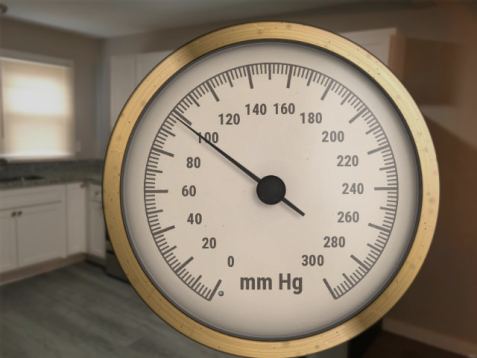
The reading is 98 mmHg
